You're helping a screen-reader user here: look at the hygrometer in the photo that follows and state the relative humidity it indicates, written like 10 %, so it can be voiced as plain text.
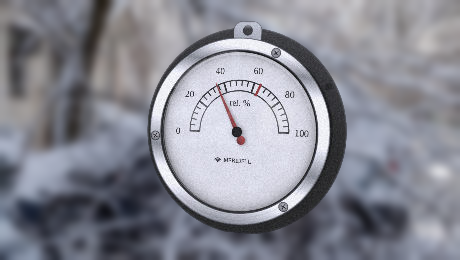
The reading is 36 %
